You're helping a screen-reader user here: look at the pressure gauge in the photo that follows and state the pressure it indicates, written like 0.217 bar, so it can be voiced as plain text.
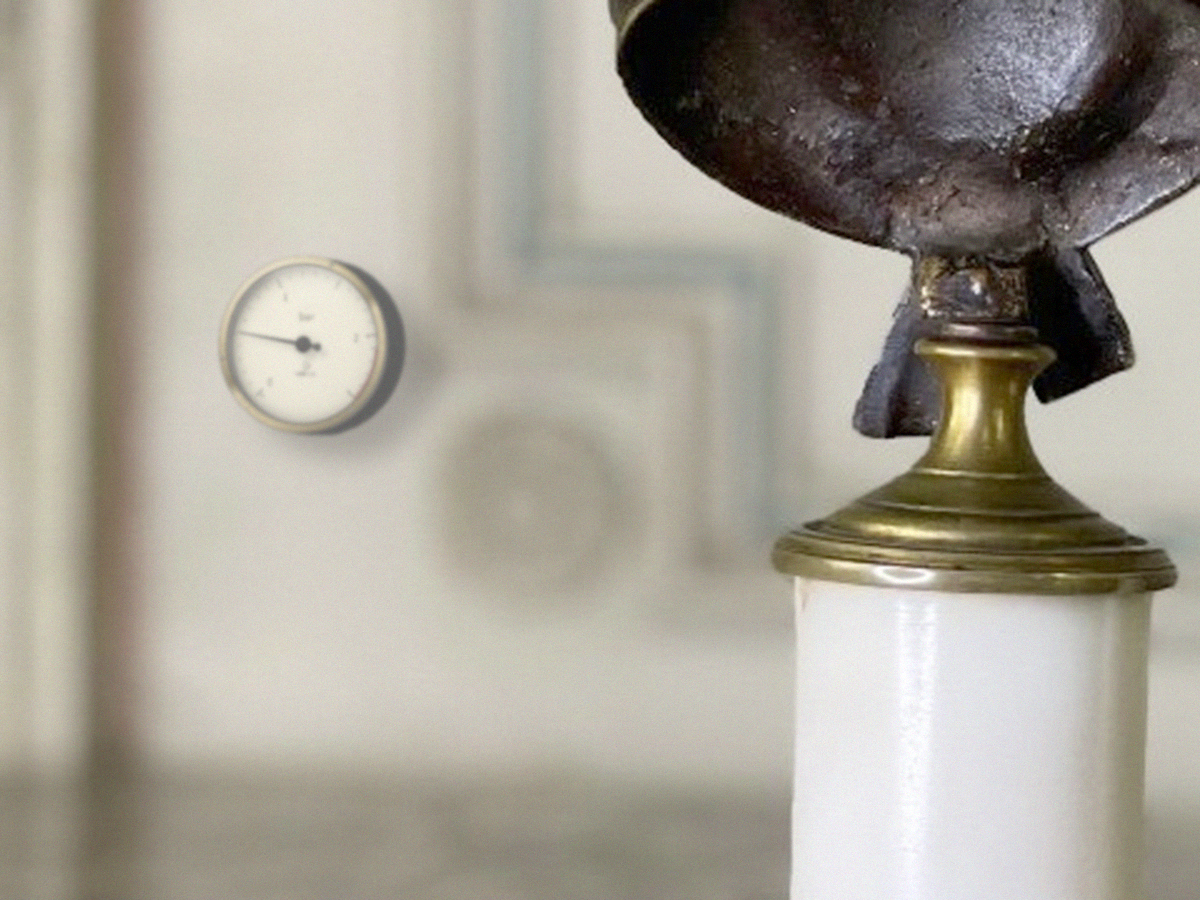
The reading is 0.5 bar
